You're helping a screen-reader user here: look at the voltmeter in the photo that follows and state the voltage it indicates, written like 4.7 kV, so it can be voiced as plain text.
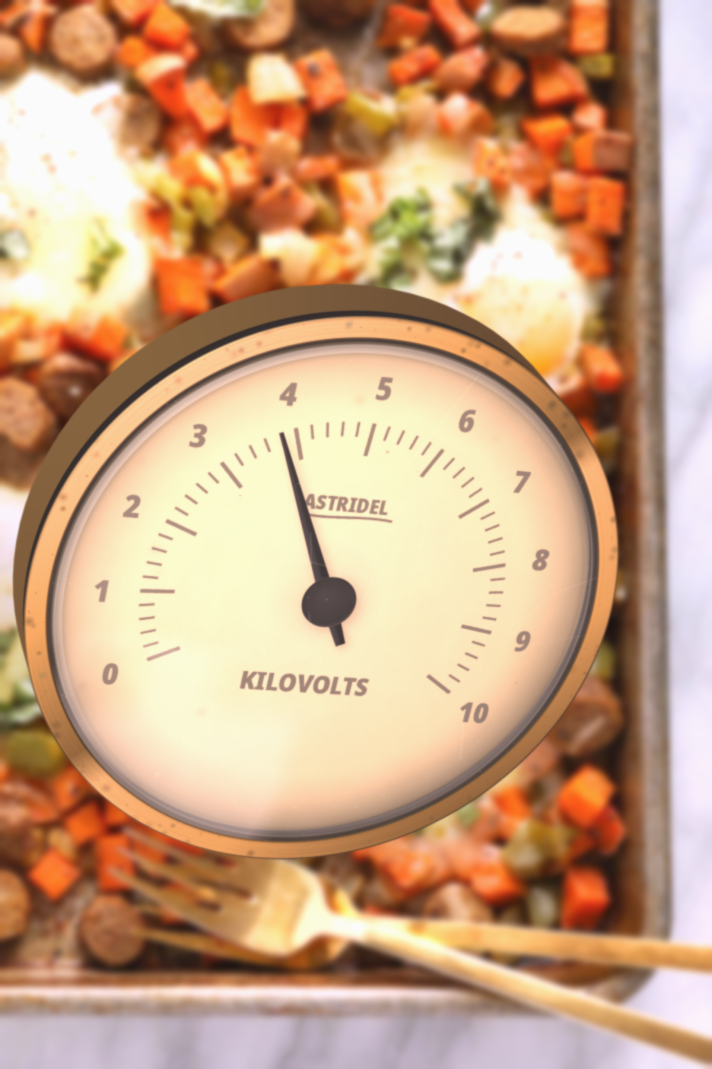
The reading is 3.8 kV
